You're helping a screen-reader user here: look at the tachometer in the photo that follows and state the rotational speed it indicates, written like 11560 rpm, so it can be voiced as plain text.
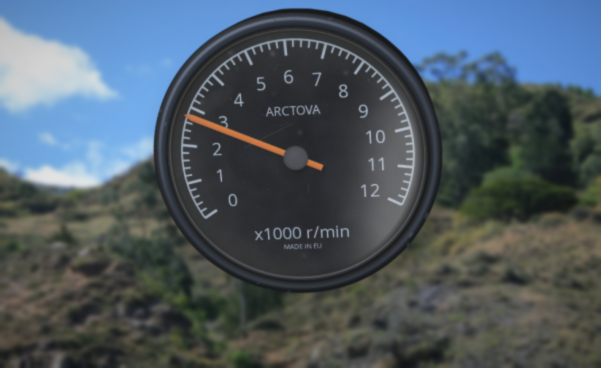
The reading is 2800 rpm
